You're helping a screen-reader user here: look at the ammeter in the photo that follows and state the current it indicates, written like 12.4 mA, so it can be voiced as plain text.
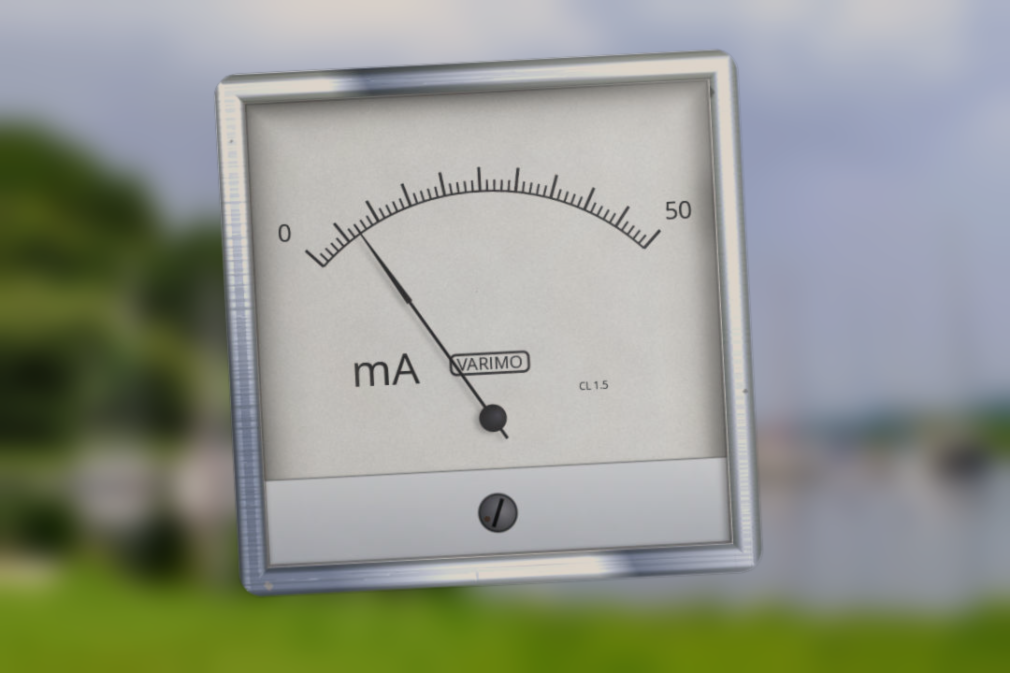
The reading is 7 mA
